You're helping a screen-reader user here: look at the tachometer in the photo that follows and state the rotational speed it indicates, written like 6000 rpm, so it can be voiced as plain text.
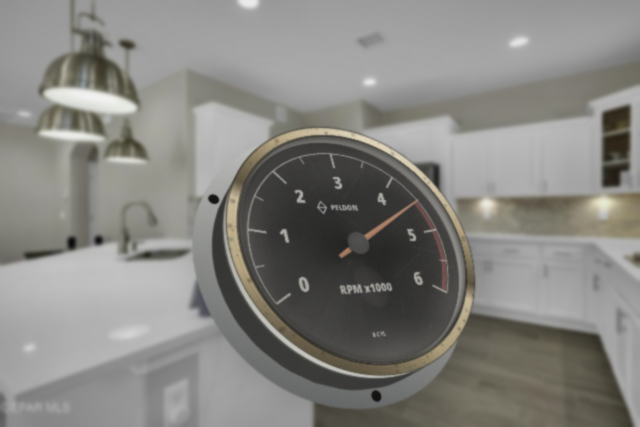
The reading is 4500 rpm
